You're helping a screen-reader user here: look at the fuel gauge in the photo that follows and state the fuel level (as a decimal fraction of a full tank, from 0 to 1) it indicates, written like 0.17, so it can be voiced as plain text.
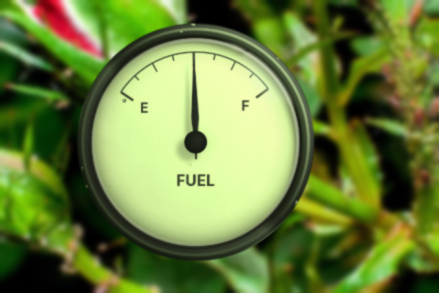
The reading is 0.5
